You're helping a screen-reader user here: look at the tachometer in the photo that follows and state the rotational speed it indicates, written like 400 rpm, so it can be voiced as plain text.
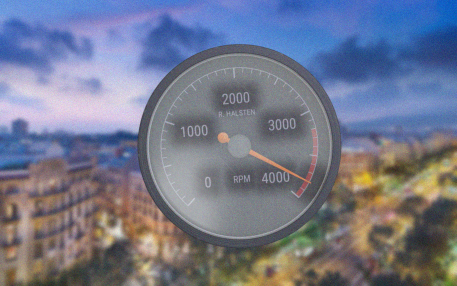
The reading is 3800 rpm
